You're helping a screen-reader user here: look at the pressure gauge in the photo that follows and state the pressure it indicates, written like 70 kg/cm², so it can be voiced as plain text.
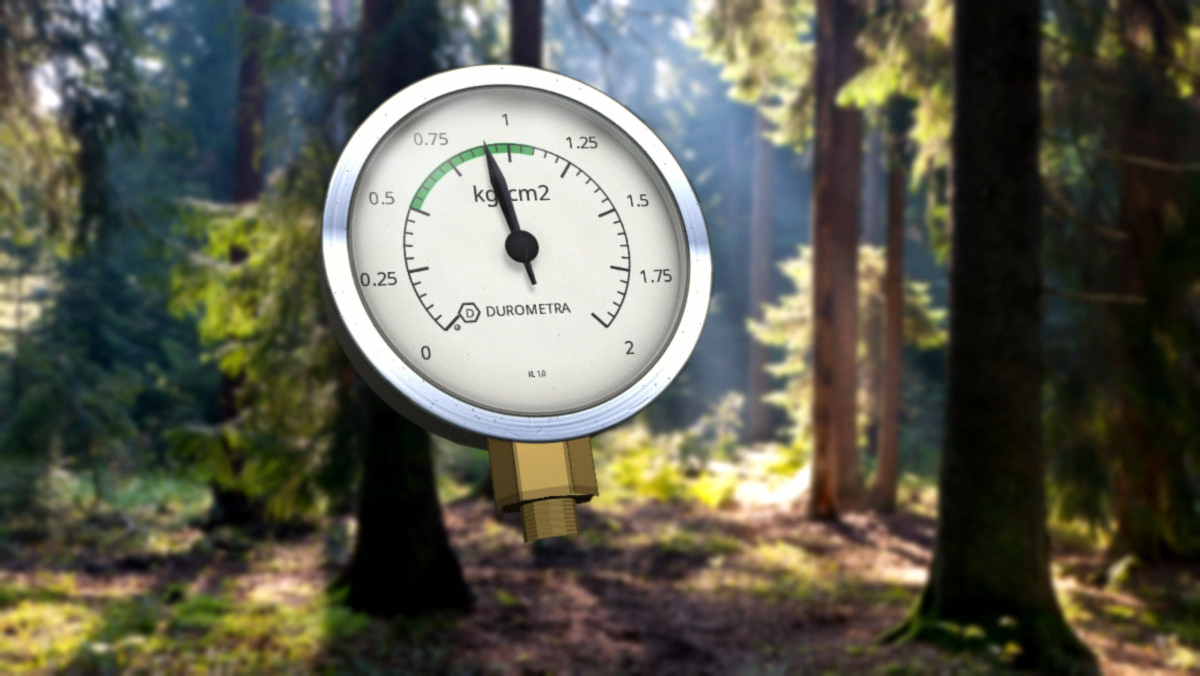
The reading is 0.9 kg/cm²
